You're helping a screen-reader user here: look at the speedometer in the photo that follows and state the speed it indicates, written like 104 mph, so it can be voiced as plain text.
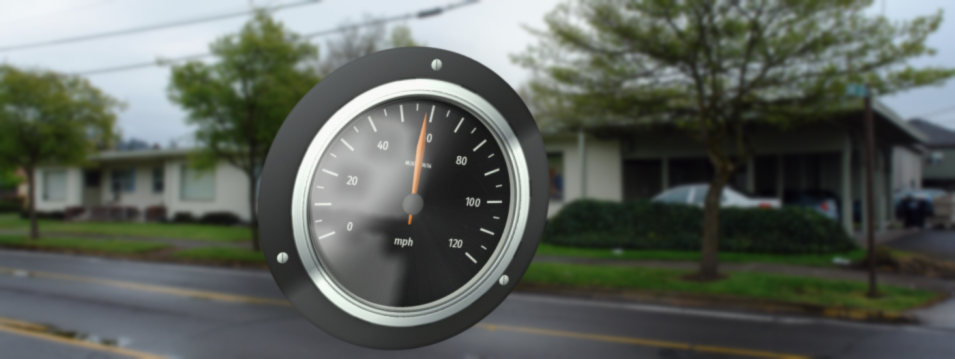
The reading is 57.5 mph
